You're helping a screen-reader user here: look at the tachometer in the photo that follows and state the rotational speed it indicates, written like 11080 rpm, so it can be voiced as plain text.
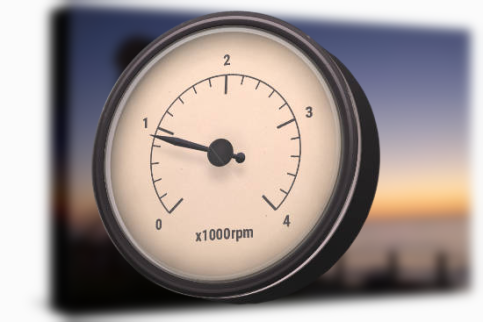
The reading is 900 rpm
